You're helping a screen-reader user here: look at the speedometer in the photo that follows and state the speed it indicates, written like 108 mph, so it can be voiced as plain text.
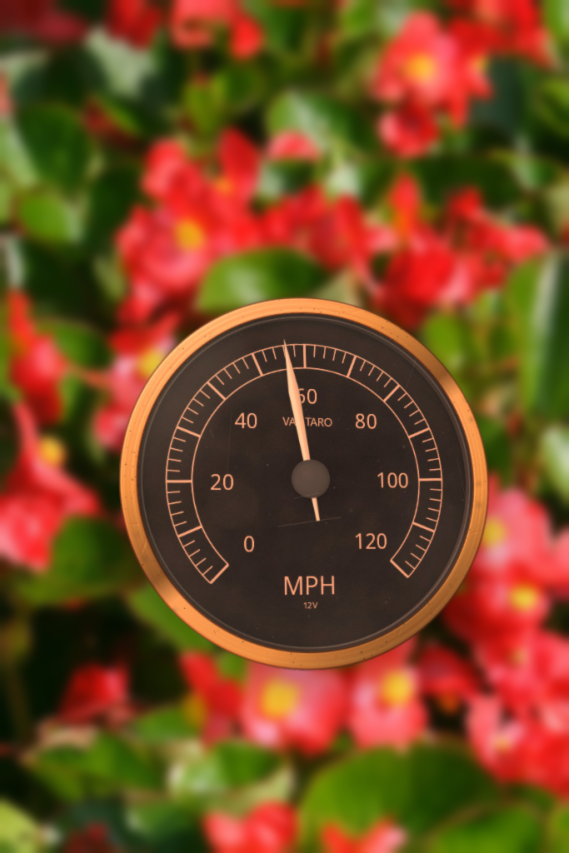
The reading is 56 mph
